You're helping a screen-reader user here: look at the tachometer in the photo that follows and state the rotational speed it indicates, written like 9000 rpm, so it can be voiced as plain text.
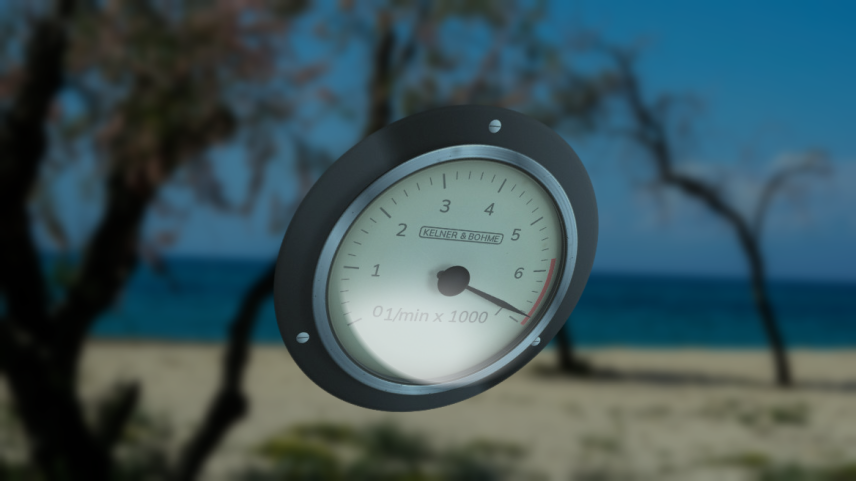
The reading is 6800 rpm
